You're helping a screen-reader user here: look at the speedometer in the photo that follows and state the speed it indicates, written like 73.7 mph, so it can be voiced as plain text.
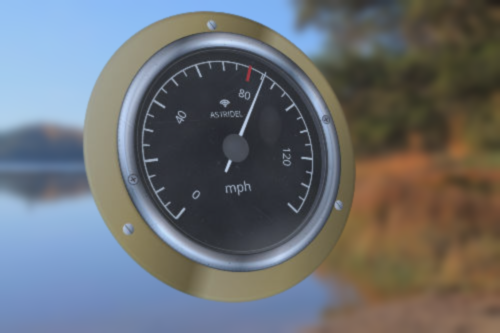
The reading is 85 mph
